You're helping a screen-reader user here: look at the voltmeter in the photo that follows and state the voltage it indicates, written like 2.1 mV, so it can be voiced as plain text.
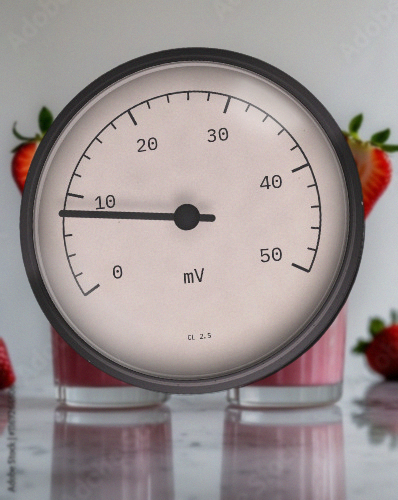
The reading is 8 mV
